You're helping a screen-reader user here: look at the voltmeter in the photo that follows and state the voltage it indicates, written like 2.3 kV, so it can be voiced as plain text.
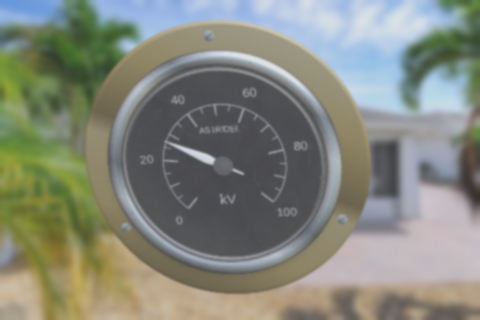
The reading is 27.5 kV
